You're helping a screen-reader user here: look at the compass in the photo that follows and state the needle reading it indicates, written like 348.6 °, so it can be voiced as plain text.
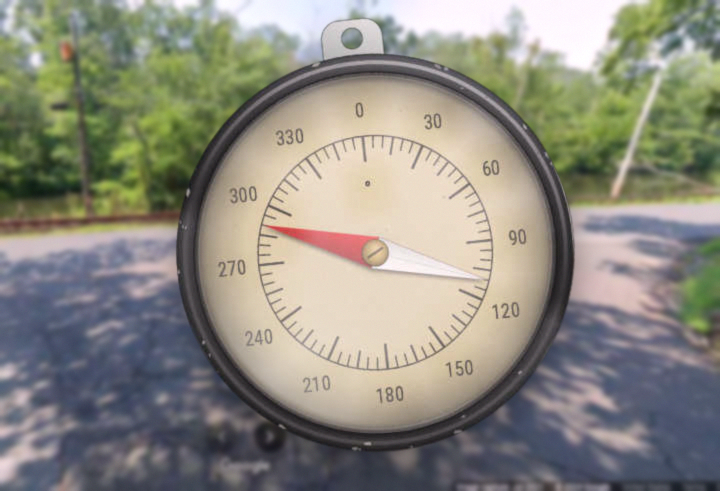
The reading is 290 °
